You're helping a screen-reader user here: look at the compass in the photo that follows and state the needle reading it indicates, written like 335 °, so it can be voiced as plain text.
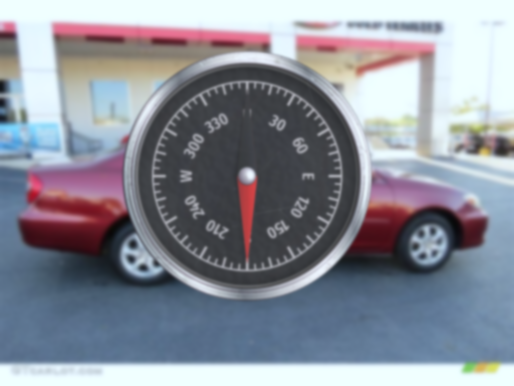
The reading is 180 °
